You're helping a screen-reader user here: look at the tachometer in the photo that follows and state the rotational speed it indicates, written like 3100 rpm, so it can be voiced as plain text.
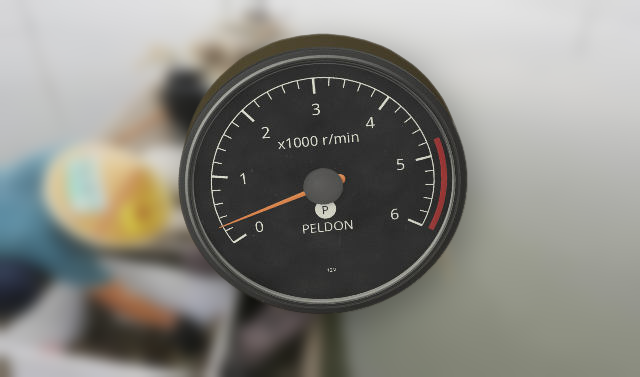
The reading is 300 rpm
